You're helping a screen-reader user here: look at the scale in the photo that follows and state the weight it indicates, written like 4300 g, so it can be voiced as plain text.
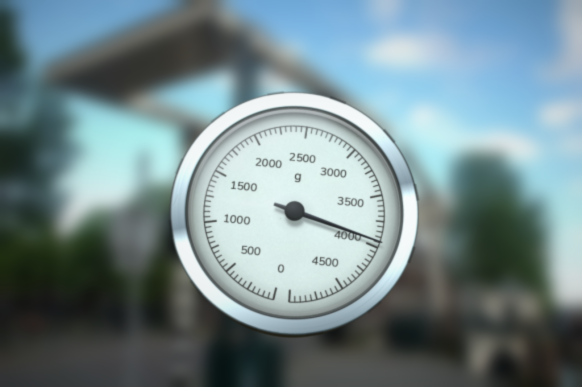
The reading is 3950 g
